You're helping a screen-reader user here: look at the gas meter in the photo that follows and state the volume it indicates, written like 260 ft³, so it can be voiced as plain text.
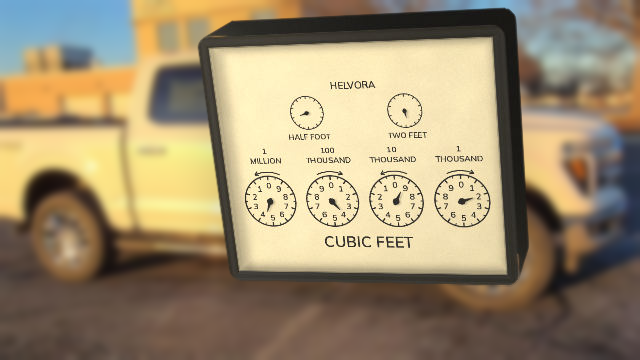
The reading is 439200 ft³
